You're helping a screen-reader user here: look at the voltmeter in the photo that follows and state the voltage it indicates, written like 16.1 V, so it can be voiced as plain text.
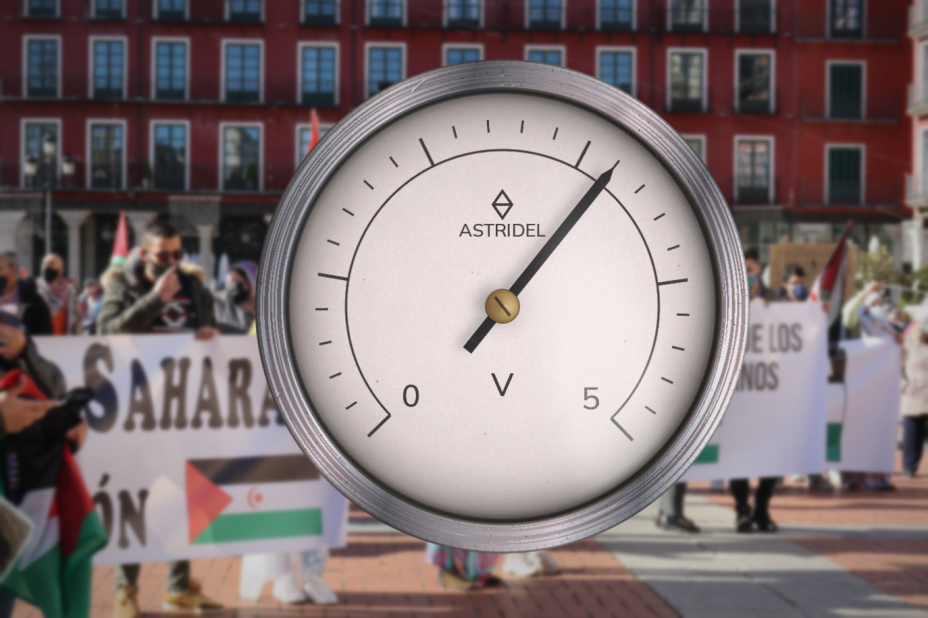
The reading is 3.2 V
